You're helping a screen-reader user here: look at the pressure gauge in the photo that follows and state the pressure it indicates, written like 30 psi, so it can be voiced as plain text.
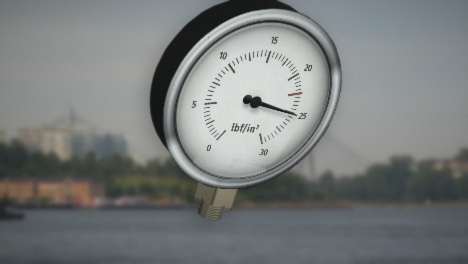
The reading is 25 psi
